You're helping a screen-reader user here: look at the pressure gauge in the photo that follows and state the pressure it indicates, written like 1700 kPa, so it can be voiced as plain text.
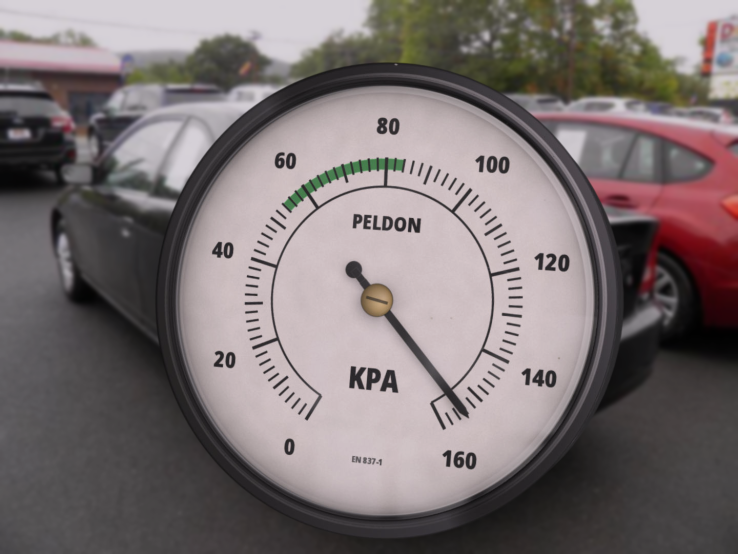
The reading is 154 kPa
